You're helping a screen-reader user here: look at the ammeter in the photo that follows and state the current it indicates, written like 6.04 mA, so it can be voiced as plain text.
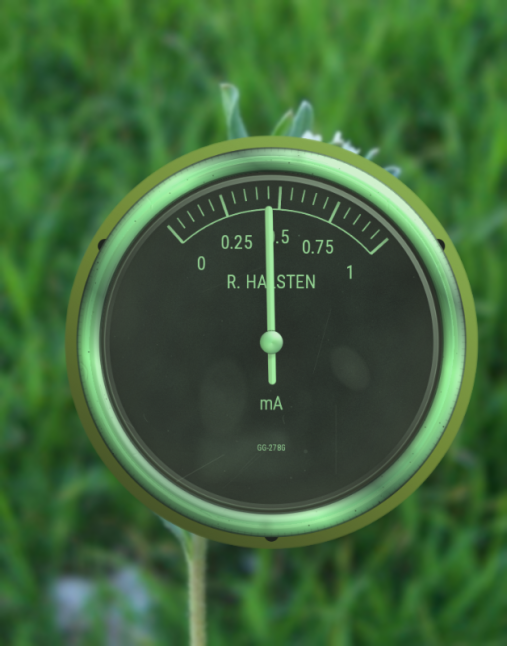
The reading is 0.45 mA
